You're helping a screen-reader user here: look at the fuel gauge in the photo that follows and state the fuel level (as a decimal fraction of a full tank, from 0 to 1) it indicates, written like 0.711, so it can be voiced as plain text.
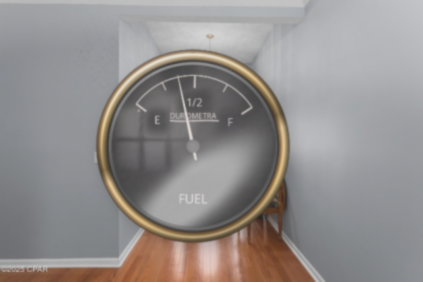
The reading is 0.375
